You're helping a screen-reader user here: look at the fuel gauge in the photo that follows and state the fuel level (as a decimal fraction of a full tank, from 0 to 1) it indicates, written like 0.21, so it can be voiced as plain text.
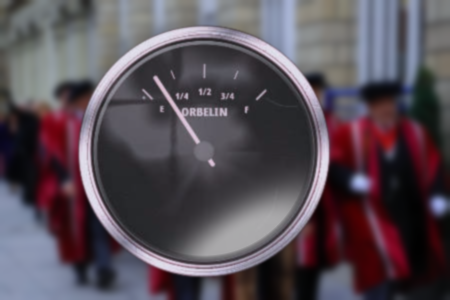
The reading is 0.125
